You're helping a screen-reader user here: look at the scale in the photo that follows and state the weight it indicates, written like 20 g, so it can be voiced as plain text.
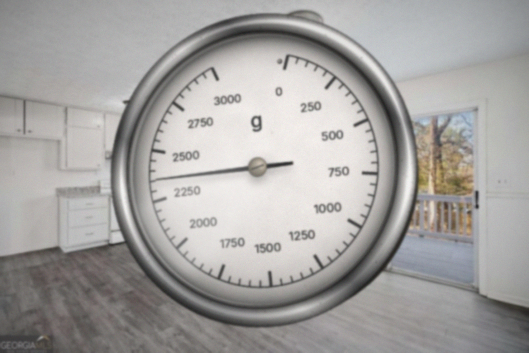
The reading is 2350 g
